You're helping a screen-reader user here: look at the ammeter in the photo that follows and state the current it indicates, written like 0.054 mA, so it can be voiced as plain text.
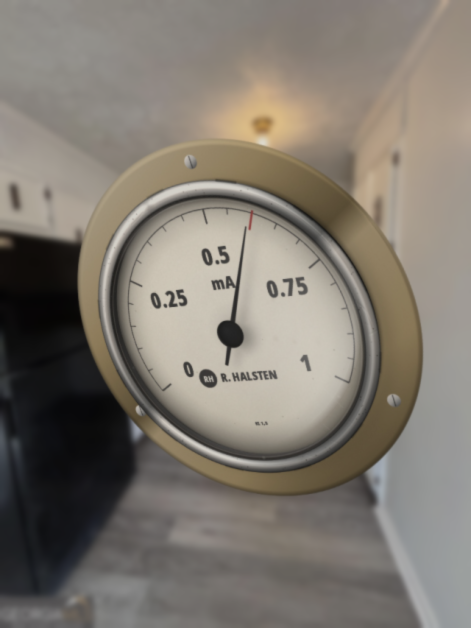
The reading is 0.6 mA
